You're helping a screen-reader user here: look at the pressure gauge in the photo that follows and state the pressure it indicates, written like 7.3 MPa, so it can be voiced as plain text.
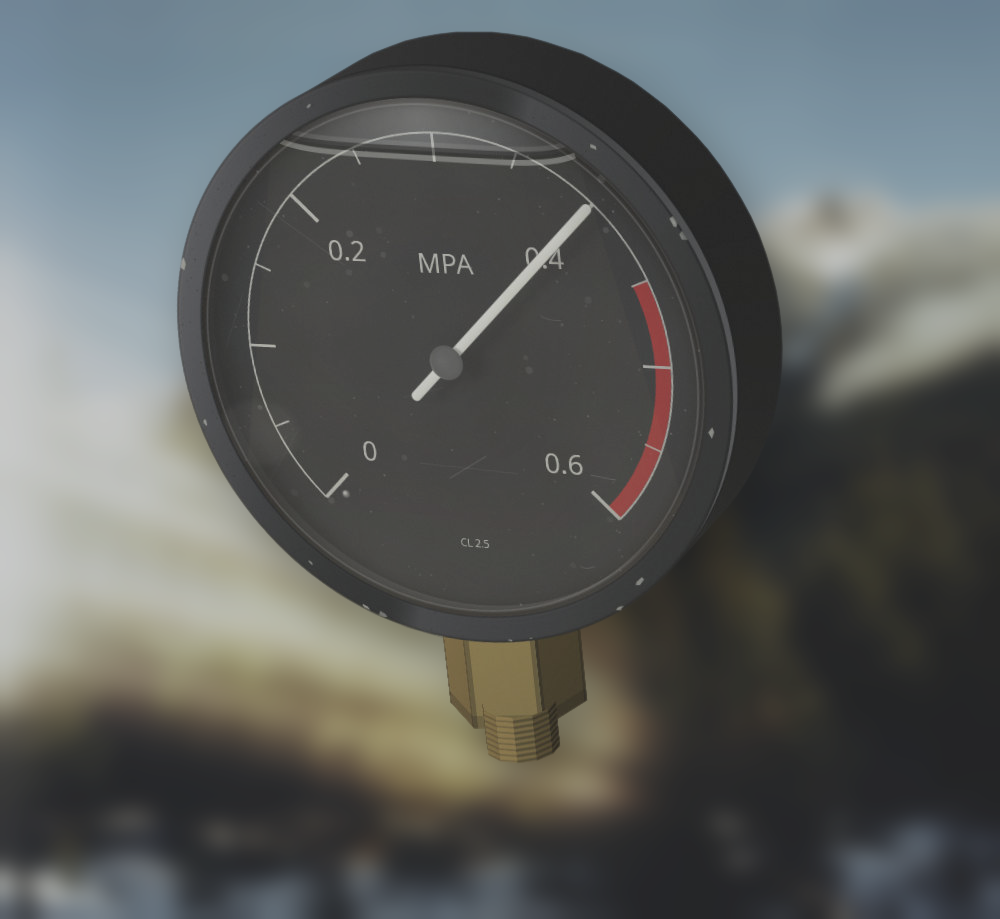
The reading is 0.4 MPa
